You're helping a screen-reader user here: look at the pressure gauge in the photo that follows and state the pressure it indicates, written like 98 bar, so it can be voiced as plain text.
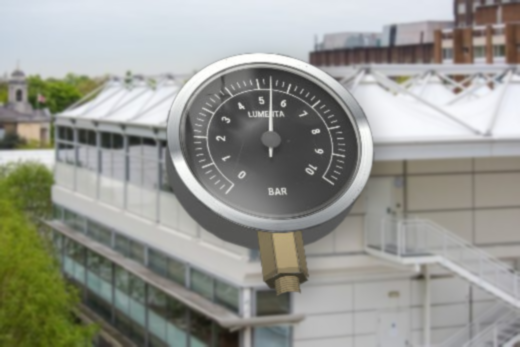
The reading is 5.4 bar
